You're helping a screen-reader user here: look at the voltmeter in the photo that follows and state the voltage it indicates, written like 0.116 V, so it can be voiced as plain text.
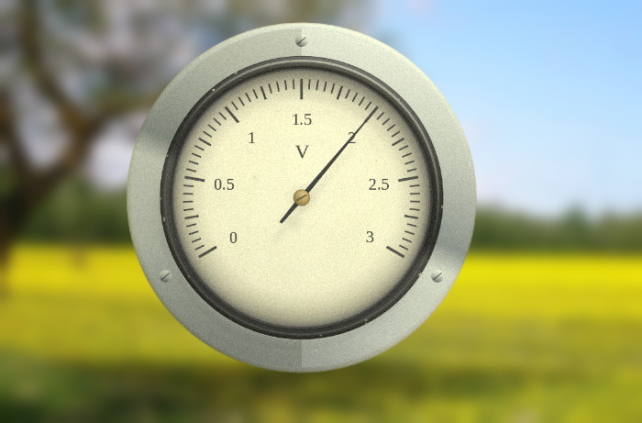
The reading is 2 V
